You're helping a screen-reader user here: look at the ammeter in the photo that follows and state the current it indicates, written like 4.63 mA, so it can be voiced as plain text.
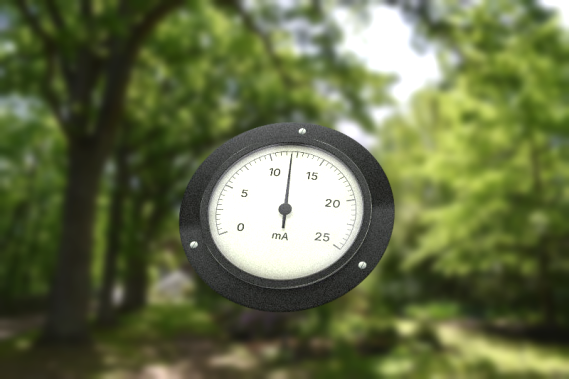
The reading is 12 mA
